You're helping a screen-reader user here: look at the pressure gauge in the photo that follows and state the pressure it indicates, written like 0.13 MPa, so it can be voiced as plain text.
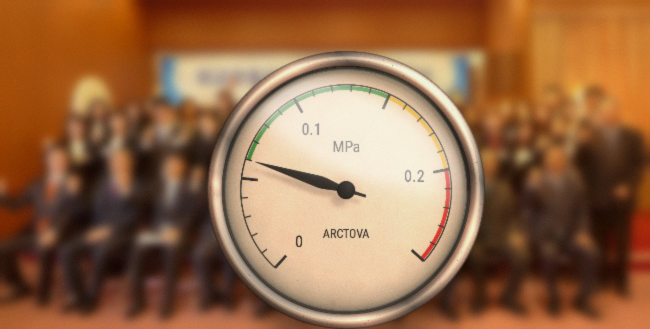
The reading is 0.06 MPa
